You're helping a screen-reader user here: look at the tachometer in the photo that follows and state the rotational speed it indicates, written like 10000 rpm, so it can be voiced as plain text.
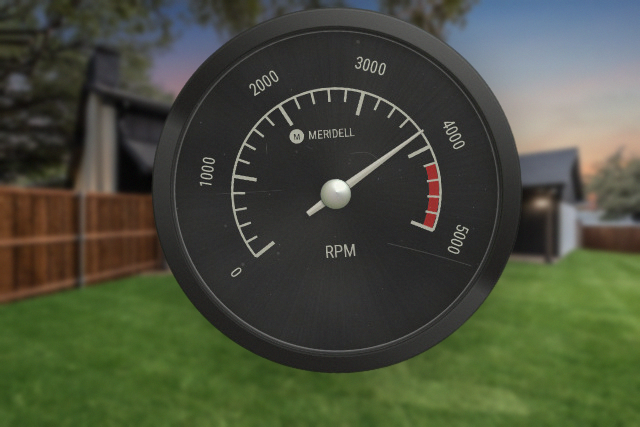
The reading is 3800 rpm
